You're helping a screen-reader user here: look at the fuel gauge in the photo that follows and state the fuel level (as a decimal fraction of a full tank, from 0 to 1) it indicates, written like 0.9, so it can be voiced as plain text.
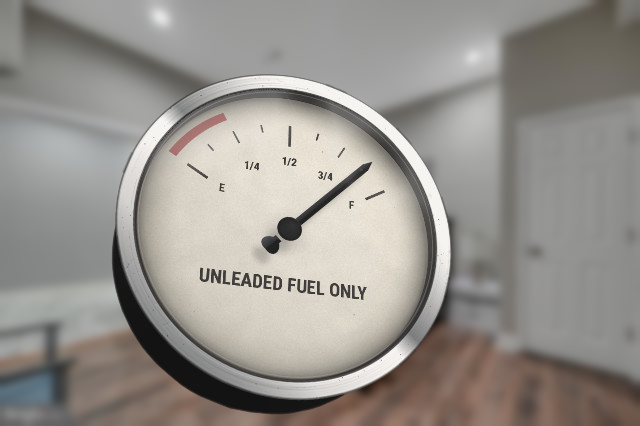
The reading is 0.875
